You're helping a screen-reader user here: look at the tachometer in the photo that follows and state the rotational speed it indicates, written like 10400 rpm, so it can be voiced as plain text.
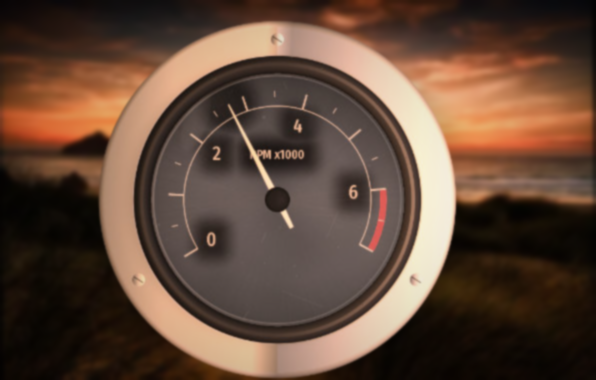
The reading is 2750 rpm
